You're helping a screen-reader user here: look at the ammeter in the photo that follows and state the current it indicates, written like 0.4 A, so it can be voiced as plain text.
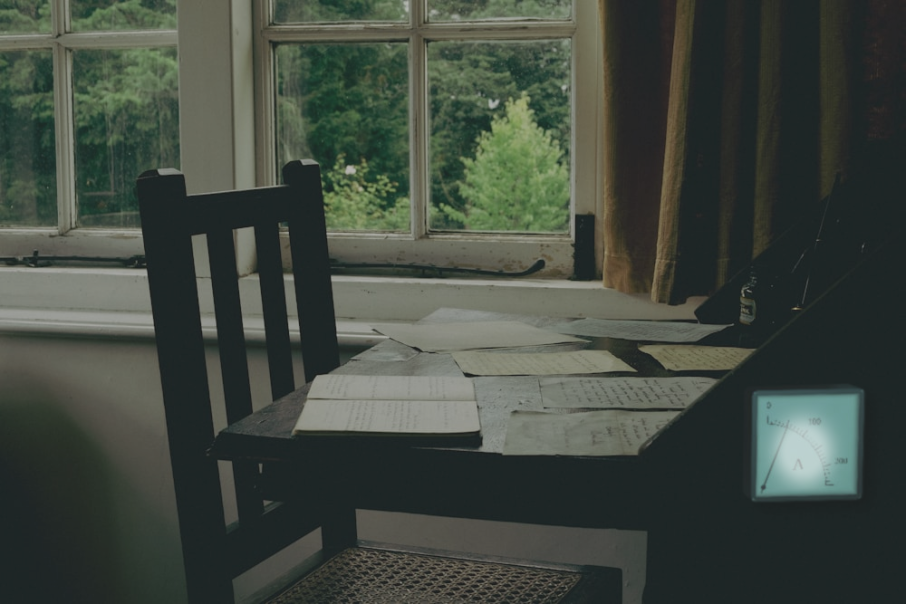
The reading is 50 A
